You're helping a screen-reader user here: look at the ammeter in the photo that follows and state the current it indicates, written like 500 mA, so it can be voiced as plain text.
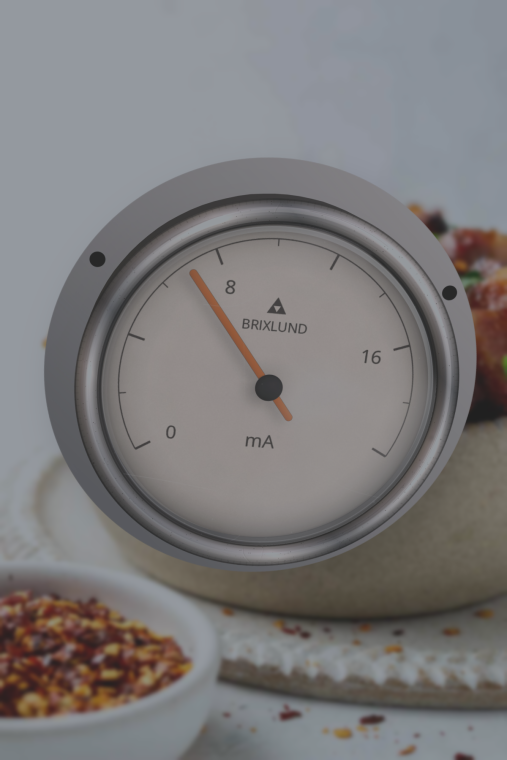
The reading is 7 mA
